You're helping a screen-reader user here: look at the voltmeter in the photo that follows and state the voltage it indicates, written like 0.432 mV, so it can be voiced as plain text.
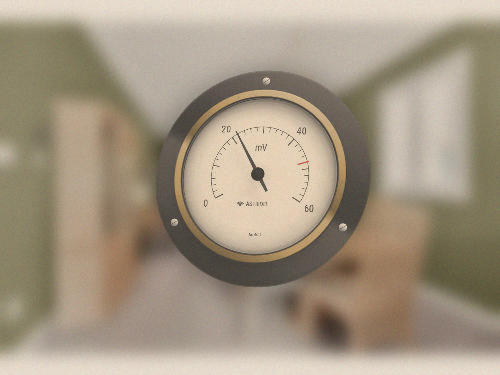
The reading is 22 mV
